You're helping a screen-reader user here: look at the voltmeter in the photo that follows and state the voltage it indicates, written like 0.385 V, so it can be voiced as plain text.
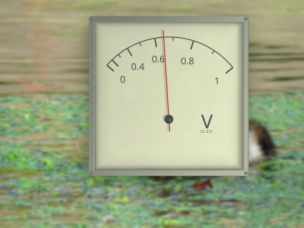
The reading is 0.65 V
